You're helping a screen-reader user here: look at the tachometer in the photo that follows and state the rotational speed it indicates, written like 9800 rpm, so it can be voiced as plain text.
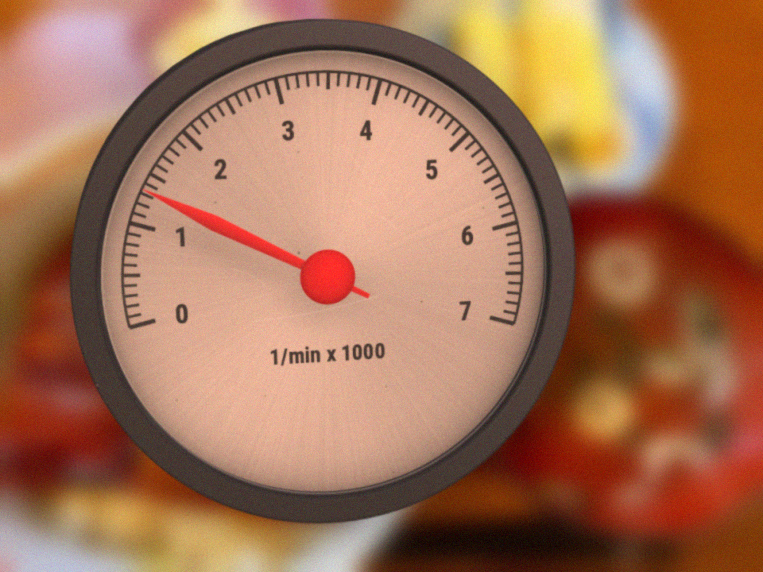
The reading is 1350 rpm
